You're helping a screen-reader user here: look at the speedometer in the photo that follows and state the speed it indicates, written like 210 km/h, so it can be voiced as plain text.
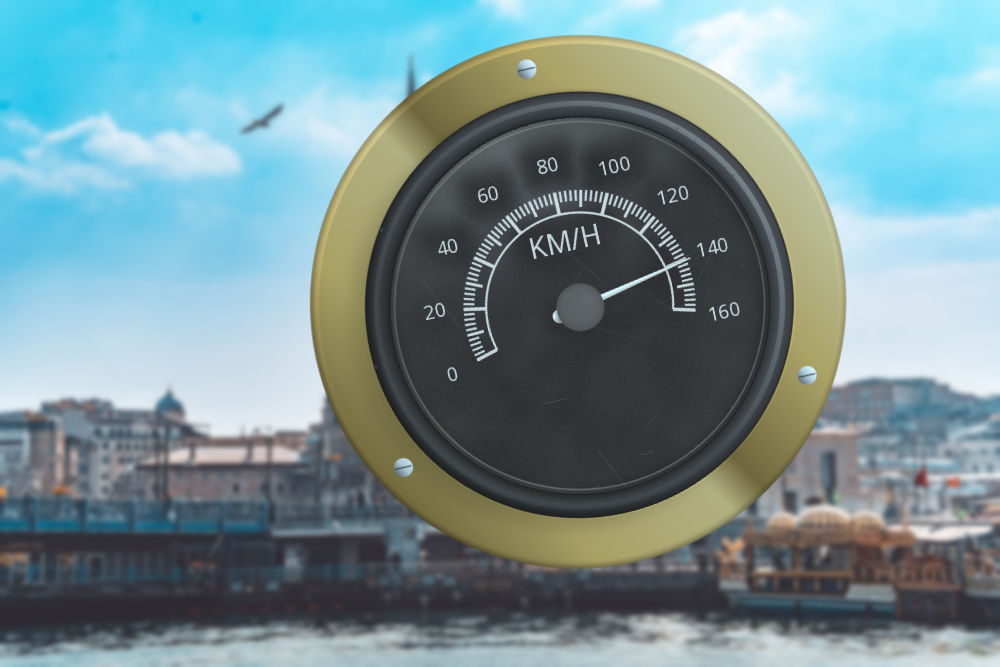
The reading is 140 km/h
